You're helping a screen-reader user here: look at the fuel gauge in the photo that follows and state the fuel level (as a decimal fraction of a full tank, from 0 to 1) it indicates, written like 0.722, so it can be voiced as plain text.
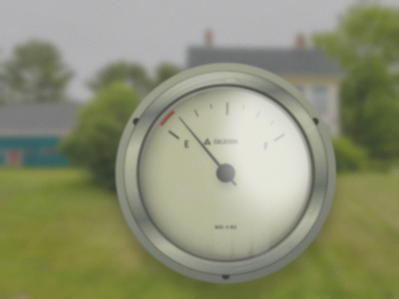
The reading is 0.125
